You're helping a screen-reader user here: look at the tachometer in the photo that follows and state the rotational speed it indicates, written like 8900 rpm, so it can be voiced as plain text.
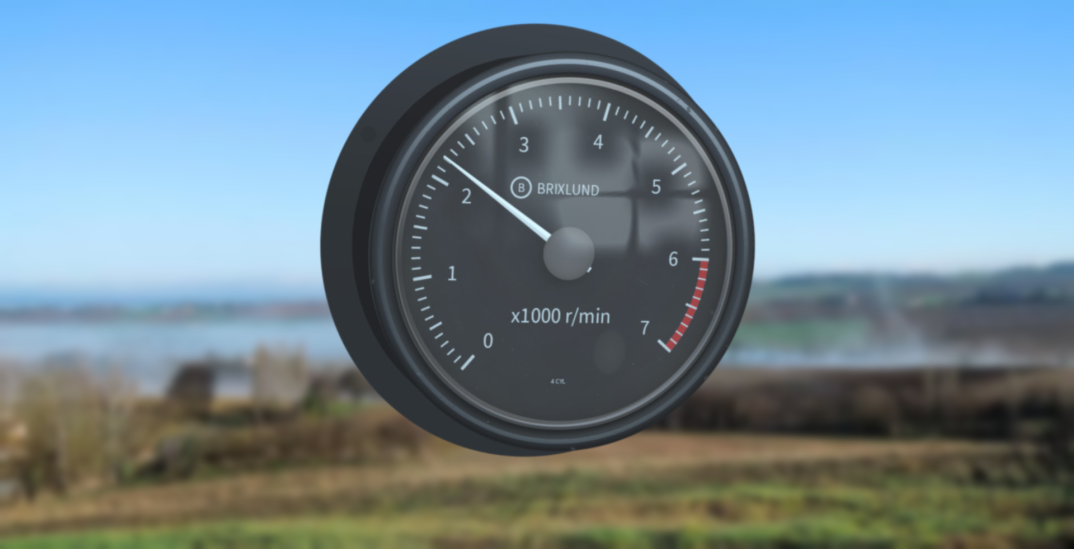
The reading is 2200 rpm
